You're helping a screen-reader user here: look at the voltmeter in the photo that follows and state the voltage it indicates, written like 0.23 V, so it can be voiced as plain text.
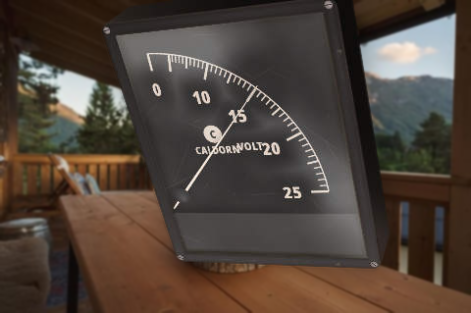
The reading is 15 V
